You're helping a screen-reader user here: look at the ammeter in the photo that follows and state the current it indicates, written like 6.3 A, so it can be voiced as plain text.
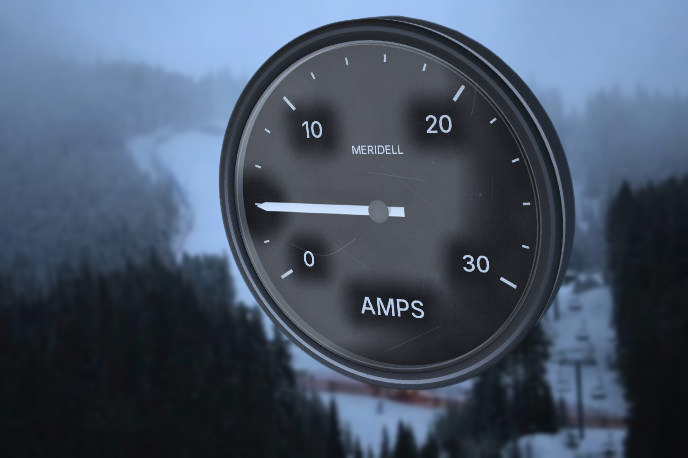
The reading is 4 A
